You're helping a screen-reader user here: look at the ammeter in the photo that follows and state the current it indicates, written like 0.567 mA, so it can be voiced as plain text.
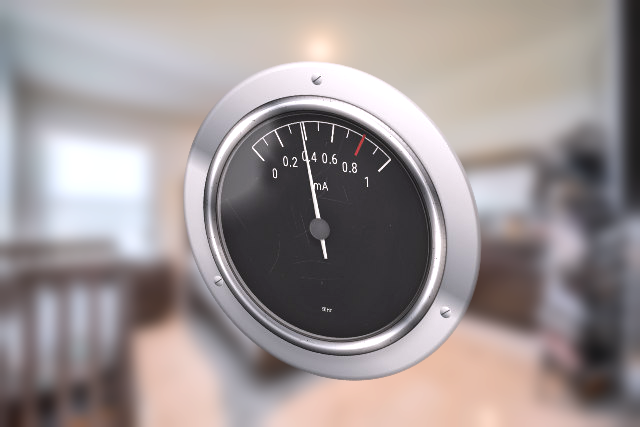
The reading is 0.4 mA
